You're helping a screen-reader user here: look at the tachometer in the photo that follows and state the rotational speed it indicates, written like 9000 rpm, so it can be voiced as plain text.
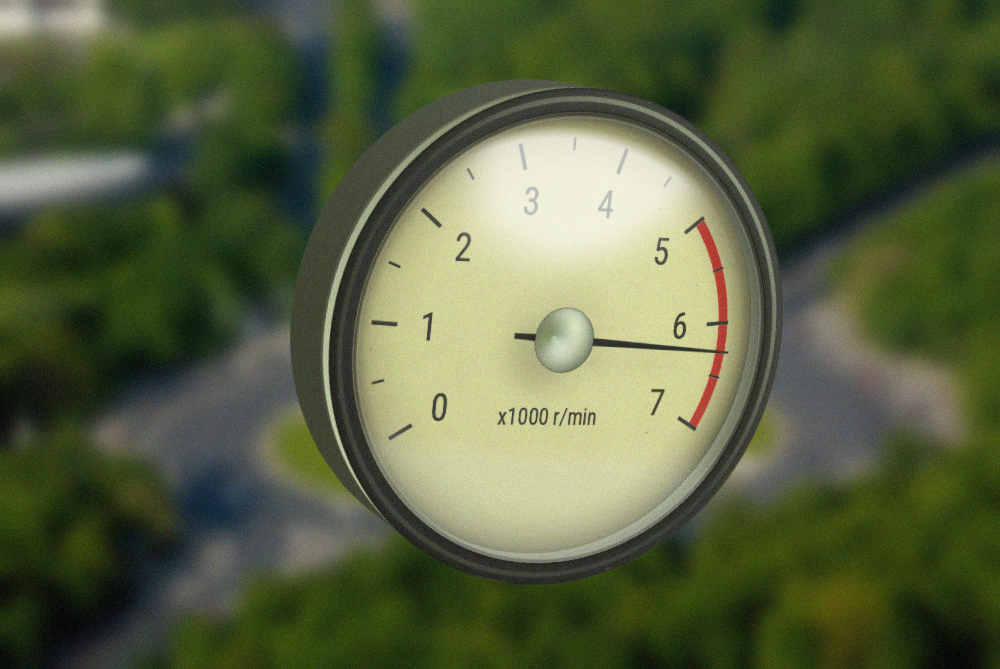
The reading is 6250 rpm
